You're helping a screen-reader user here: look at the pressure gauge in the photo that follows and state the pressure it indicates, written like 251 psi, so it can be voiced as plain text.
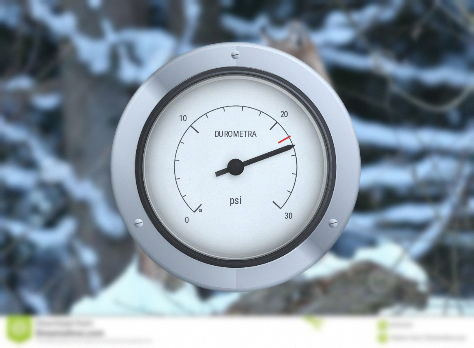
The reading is 23 psi
